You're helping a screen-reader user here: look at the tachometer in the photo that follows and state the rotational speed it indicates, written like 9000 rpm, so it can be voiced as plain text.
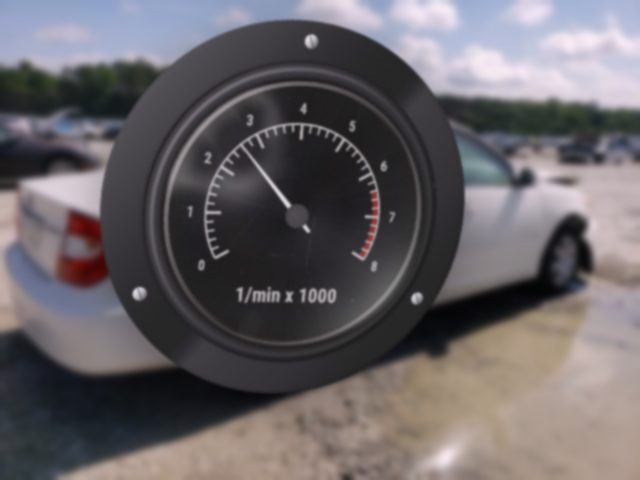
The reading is 2600 rpm
